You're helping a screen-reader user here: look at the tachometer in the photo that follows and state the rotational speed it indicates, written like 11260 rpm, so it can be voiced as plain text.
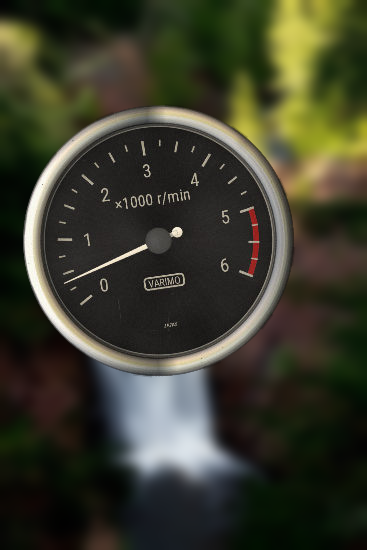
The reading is 375 rpm
